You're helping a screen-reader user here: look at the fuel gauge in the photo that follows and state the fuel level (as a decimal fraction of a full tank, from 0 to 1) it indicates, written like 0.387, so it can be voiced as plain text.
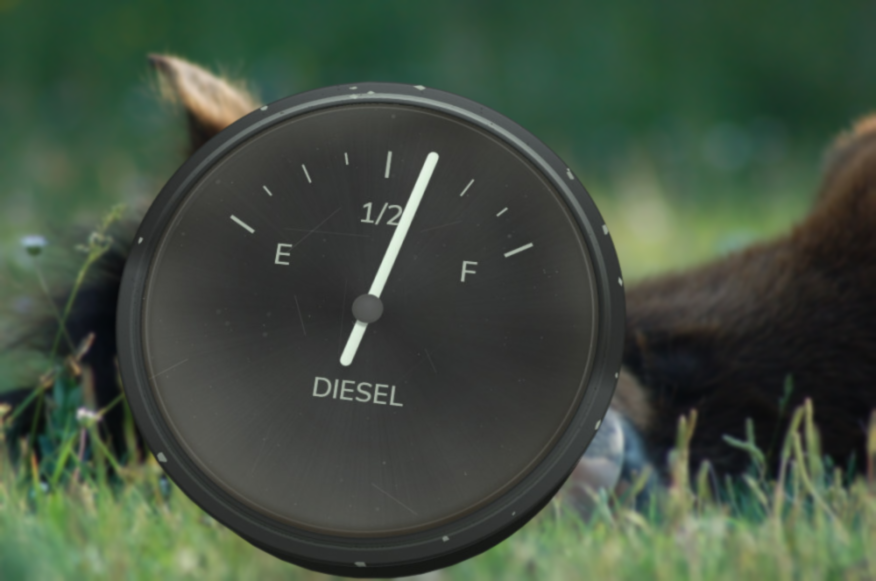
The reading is 0.625
